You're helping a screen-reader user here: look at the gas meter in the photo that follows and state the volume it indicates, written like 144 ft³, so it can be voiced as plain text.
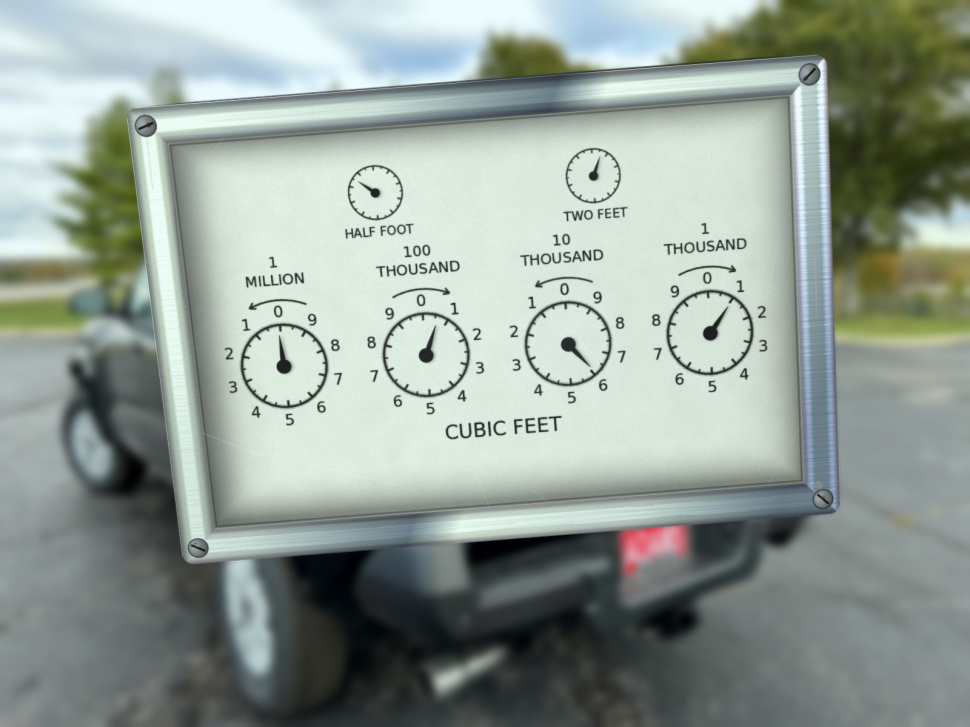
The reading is 6100 ft³
